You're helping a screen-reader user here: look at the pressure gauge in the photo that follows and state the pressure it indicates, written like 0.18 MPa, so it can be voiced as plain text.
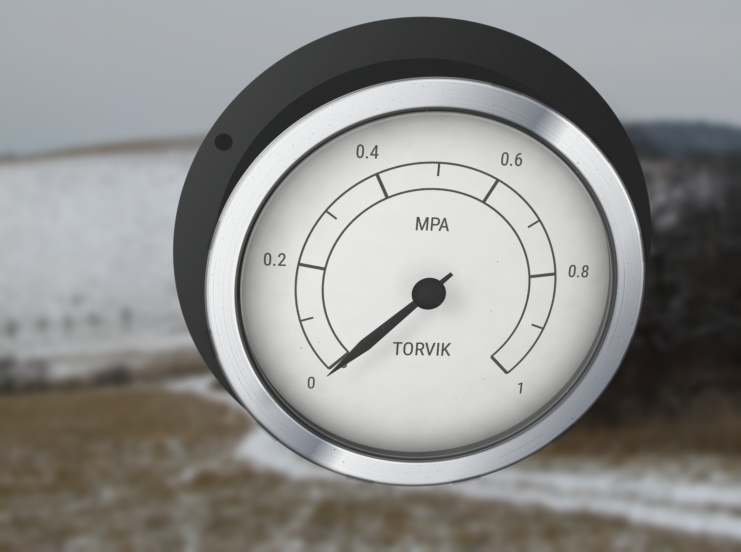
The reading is 0 MPa
